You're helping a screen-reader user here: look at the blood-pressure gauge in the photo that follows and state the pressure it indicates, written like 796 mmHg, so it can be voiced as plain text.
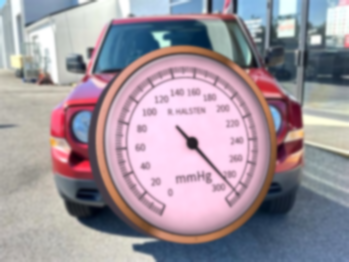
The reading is 290 mmHg
